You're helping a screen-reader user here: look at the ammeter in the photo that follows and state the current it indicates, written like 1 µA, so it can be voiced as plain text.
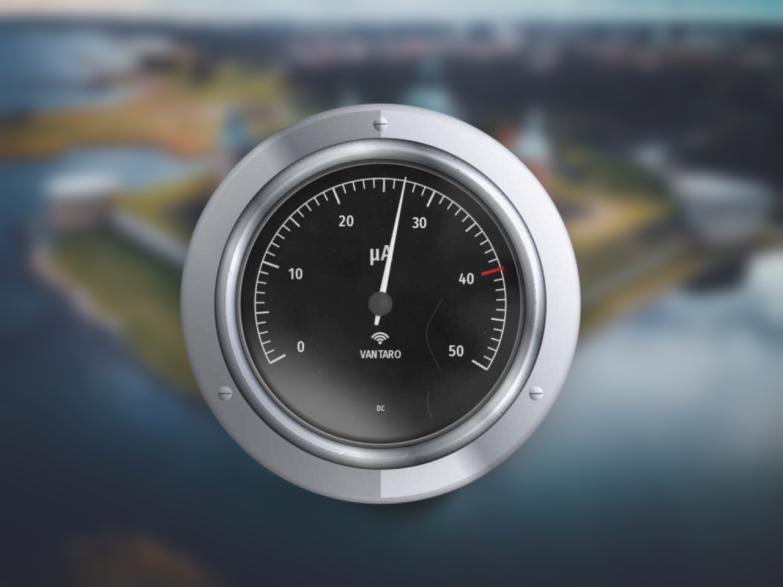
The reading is 27 µA
